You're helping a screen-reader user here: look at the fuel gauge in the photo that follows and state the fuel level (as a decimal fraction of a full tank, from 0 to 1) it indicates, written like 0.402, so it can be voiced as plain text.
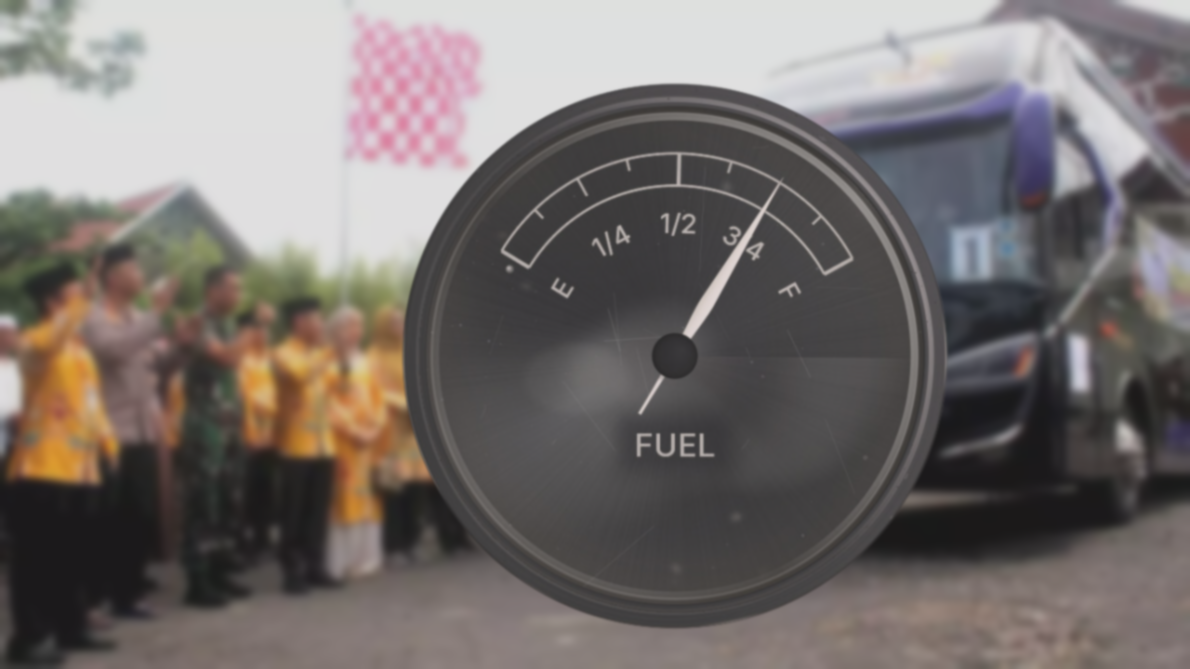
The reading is 0.75
